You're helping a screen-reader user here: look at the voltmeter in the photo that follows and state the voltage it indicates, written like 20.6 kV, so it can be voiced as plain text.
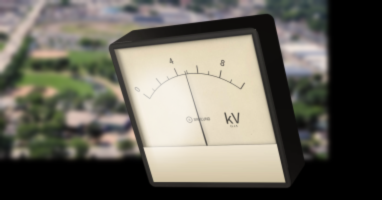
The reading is 5 kV
